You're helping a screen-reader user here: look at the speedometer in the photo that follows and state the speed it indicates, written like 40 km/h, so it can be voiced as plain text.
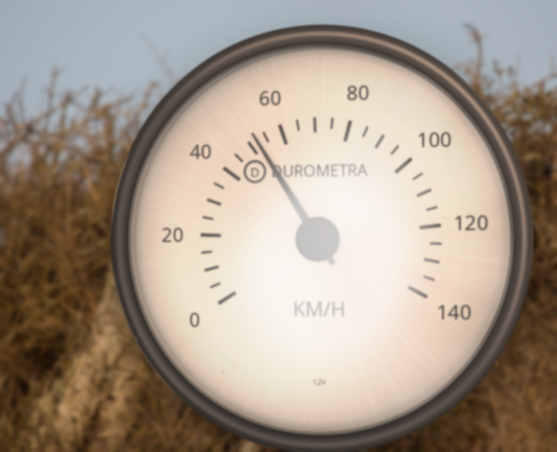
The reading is 52.5 km/h
